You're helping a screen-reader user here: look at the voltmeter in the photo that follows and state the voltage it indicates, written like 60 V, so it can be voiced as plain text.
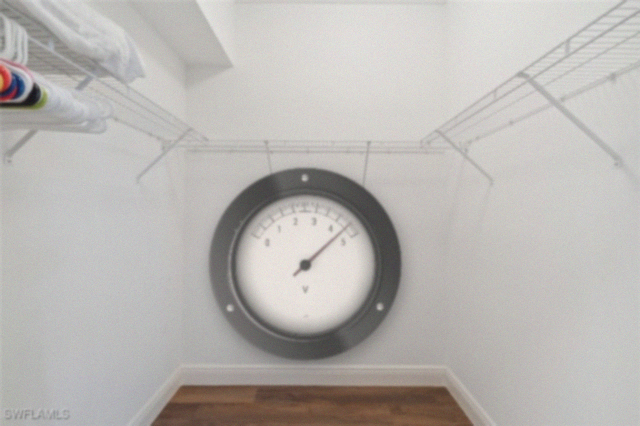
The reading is 4.5 V
